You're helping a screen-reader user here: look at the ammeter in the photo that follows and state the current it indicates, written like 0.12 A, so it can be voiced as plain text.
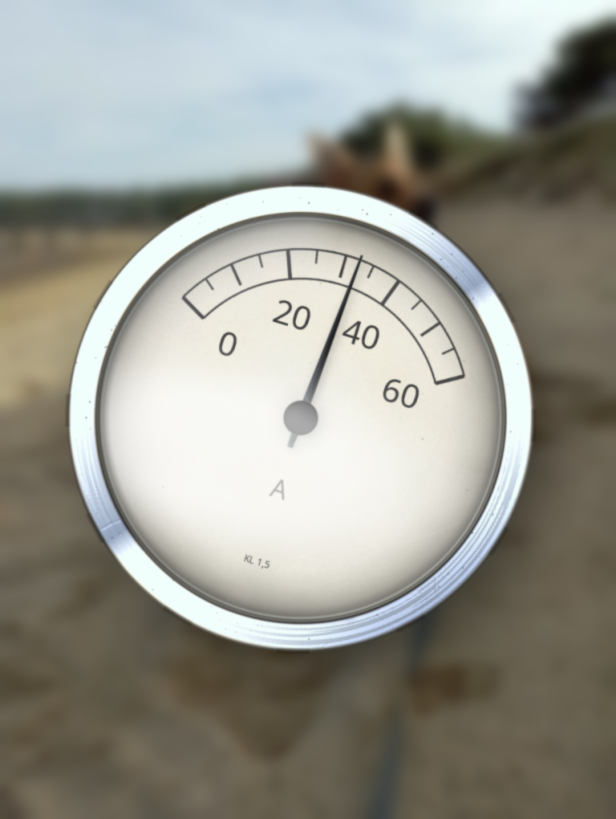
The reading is 32.5 A
